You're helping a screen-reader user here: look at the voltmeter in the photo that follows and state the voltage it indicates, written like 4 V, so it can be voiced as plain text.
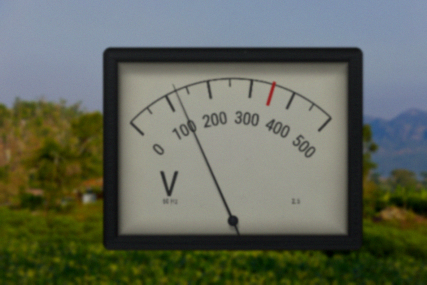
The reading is 125 V
